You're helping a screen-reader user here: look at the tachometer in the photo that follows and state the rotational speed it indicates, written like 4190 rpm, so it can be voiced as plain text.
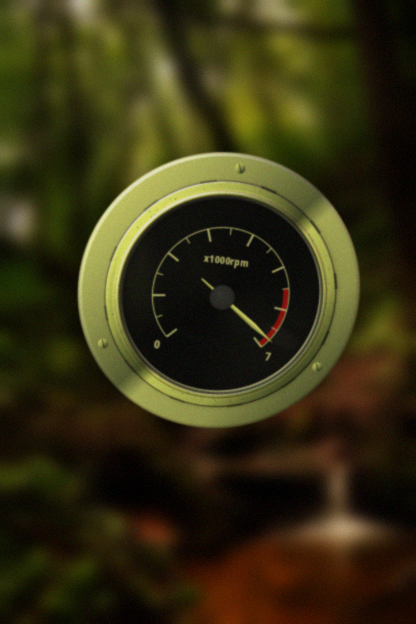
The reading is 6750 rpm
